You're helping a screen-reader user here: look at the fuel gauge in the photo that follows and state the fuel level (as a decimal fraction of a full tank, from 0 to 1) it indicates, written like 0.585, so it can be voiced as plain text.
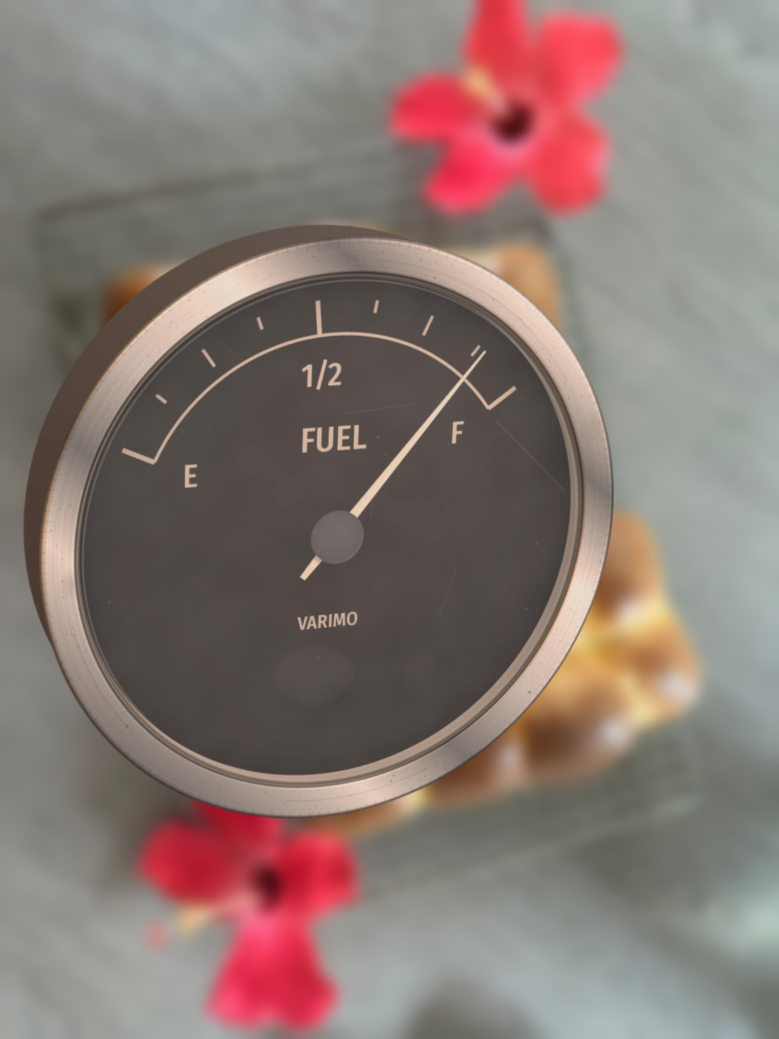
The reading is 0.875
